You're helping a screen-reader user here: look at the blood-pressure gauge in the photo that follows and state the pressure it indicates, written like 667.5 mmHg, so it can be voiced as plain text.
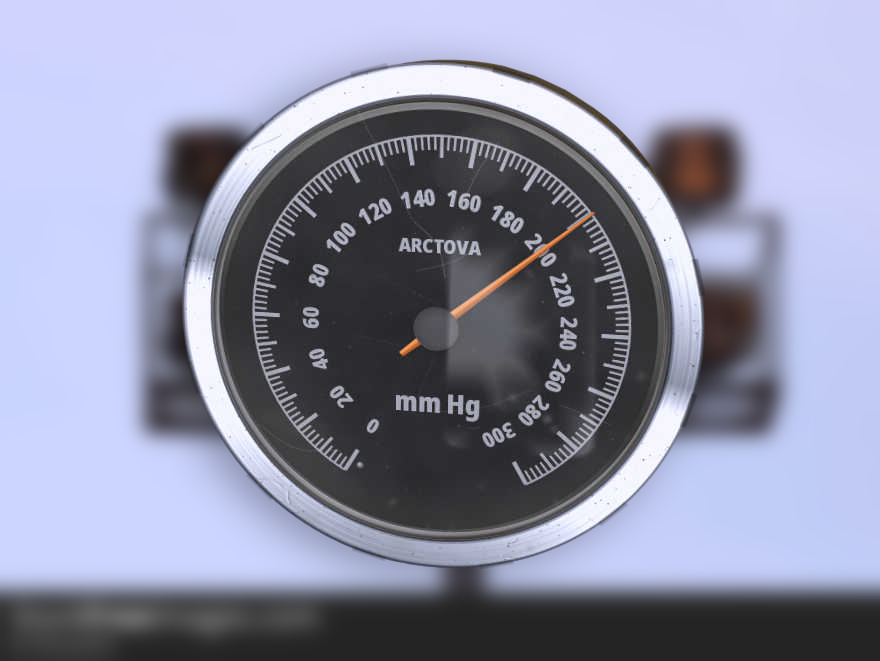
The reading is 200 mmHg
